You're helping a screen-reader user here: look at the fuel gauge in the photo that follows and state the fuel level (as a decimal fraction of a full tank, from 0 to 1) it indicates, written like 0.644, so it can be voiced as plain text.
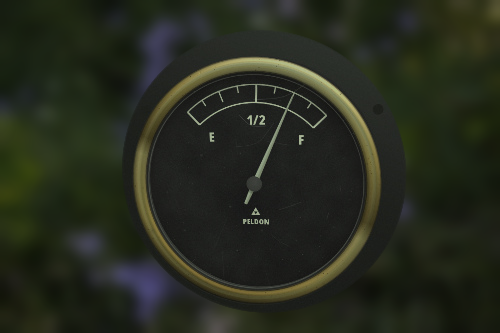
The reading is 0.75
